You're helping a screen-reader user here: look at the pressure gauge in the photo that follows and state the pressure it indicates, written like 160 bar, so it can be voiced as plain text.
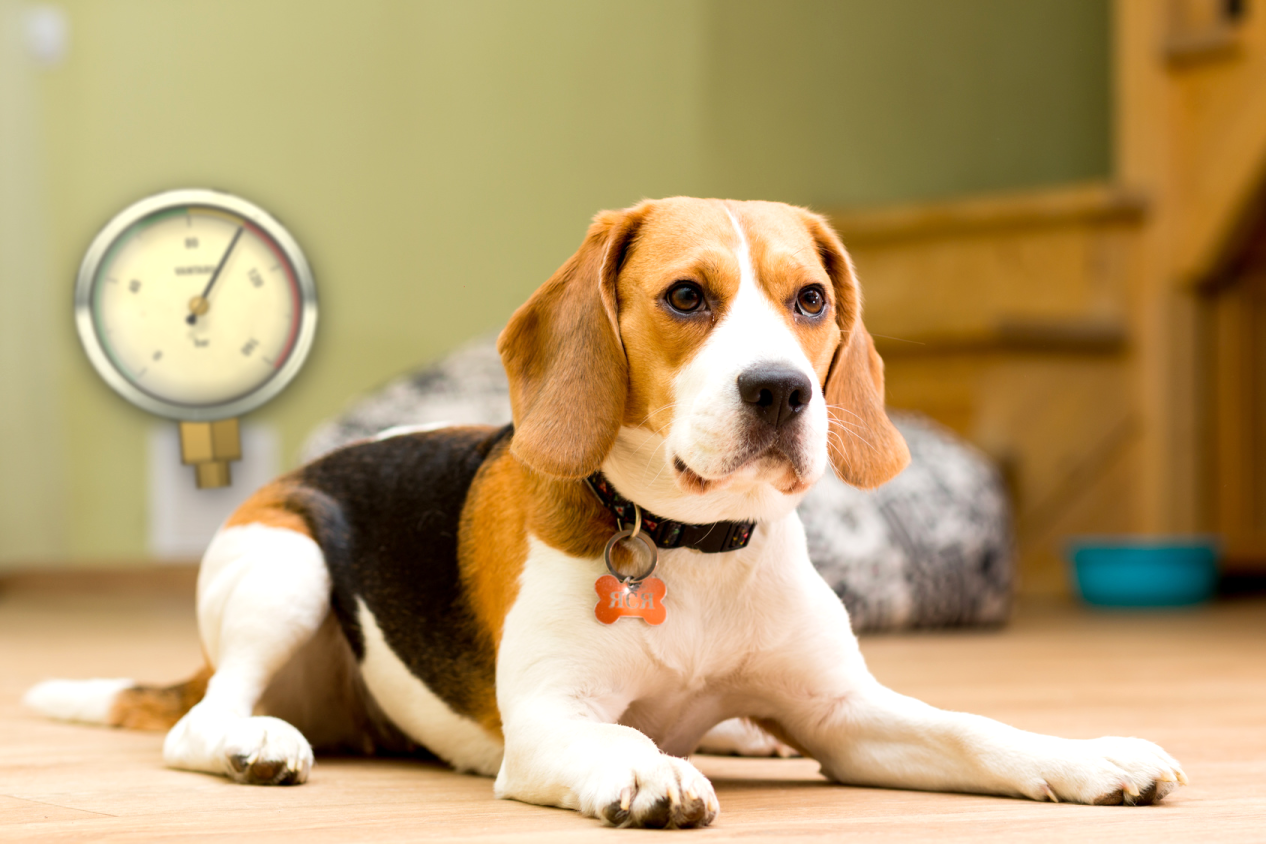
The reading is 100 bar
